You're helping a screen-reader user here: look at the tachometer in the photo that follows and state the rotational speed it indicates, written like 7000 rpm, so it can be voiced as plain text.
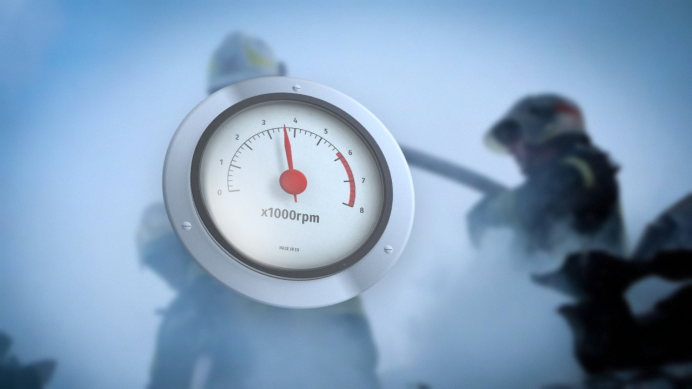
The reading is 3600 rpm
